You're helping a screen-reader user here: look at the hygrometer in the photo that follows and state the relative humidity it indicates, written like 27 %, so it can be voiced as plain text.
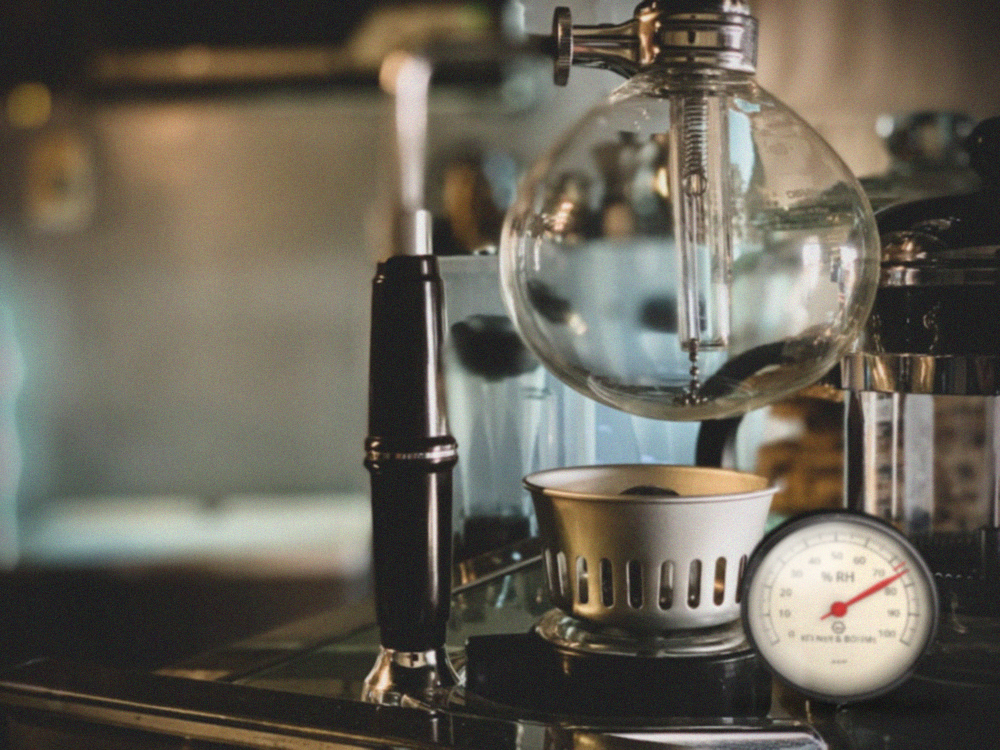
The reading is 75 %
